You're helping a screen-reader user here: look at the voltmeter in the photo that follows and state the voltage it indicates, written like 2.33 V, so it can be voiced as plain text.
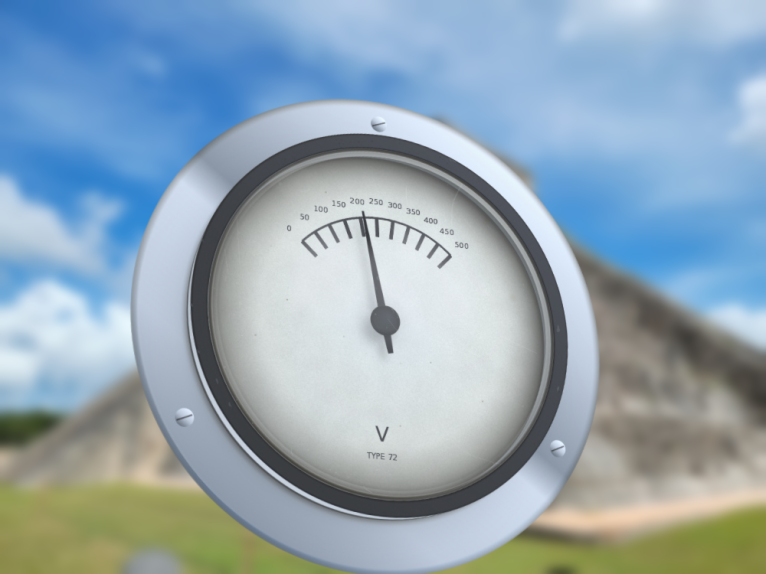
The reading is 200 V
